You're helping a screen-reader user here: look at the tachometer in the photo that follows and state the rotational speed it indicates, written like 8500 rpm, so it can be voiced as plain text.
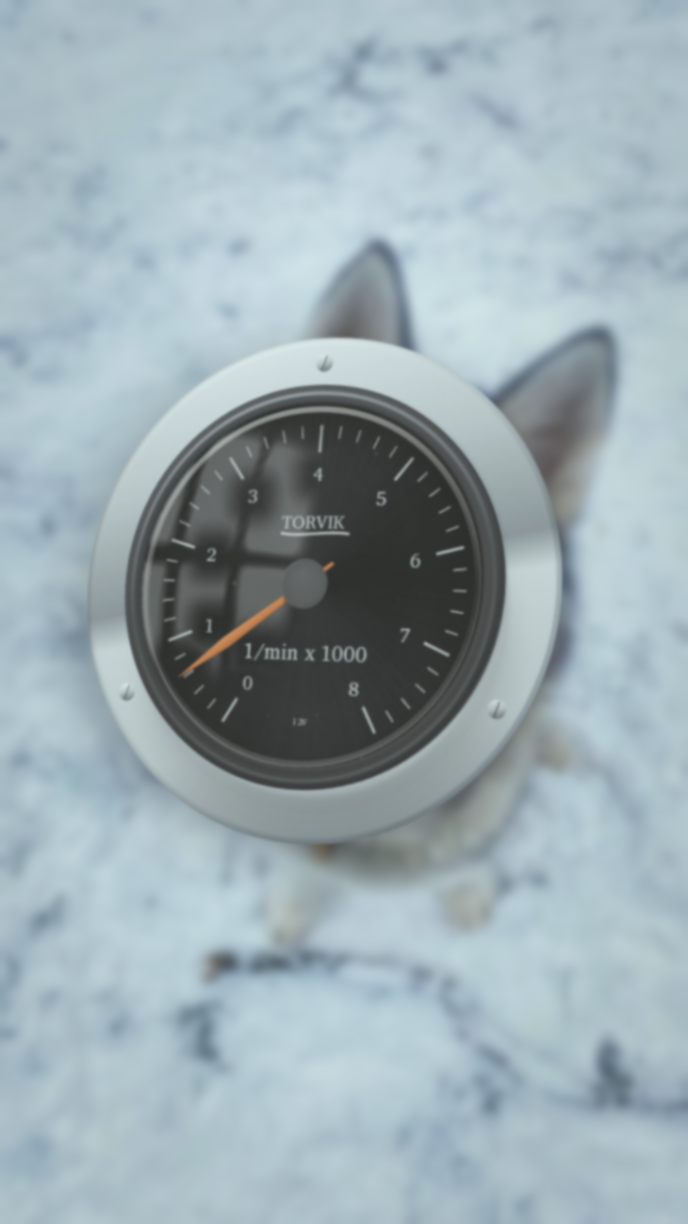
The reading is 600 rpm
